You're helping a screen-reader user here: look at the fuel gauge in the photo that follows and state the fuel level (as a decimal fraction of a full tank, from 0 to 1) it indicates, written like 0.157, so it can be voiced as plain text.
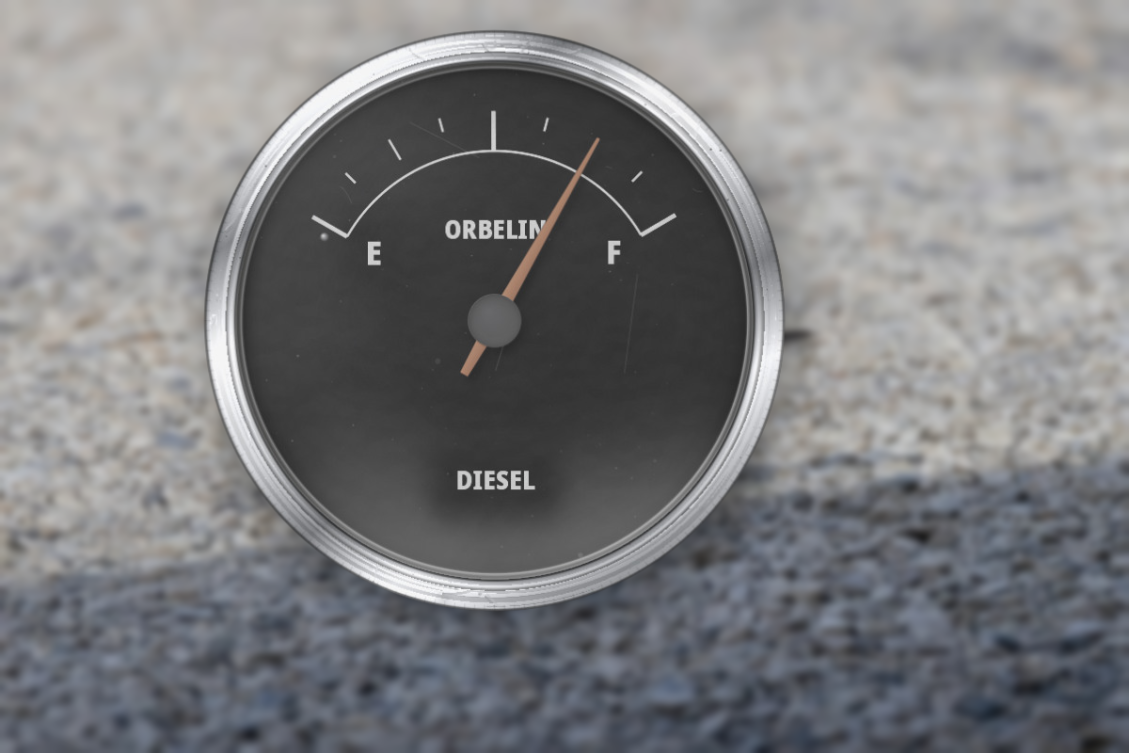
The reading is 0.75
